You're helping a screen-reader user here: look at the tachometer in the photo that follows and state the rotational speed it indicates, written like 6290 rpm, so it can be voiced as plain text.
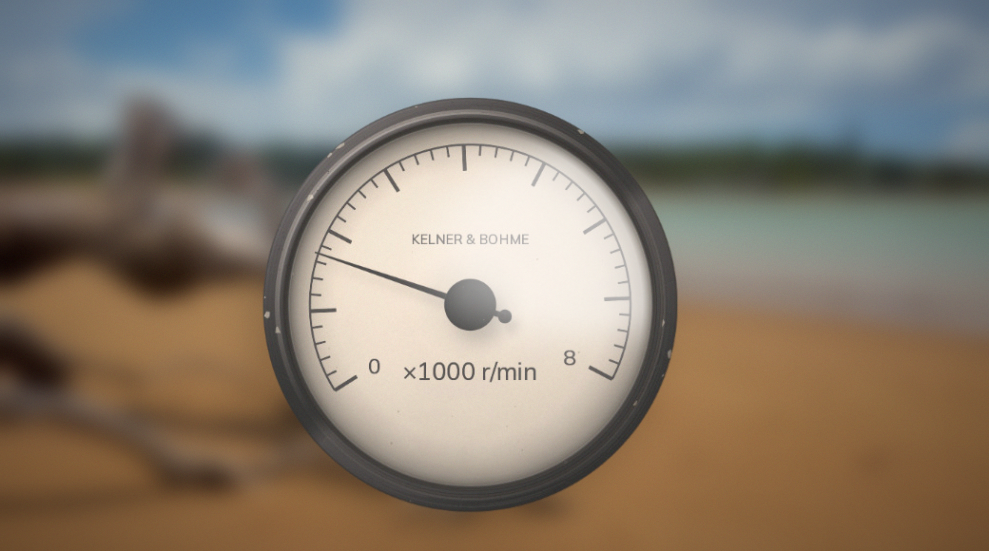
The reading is 1700 rpm
